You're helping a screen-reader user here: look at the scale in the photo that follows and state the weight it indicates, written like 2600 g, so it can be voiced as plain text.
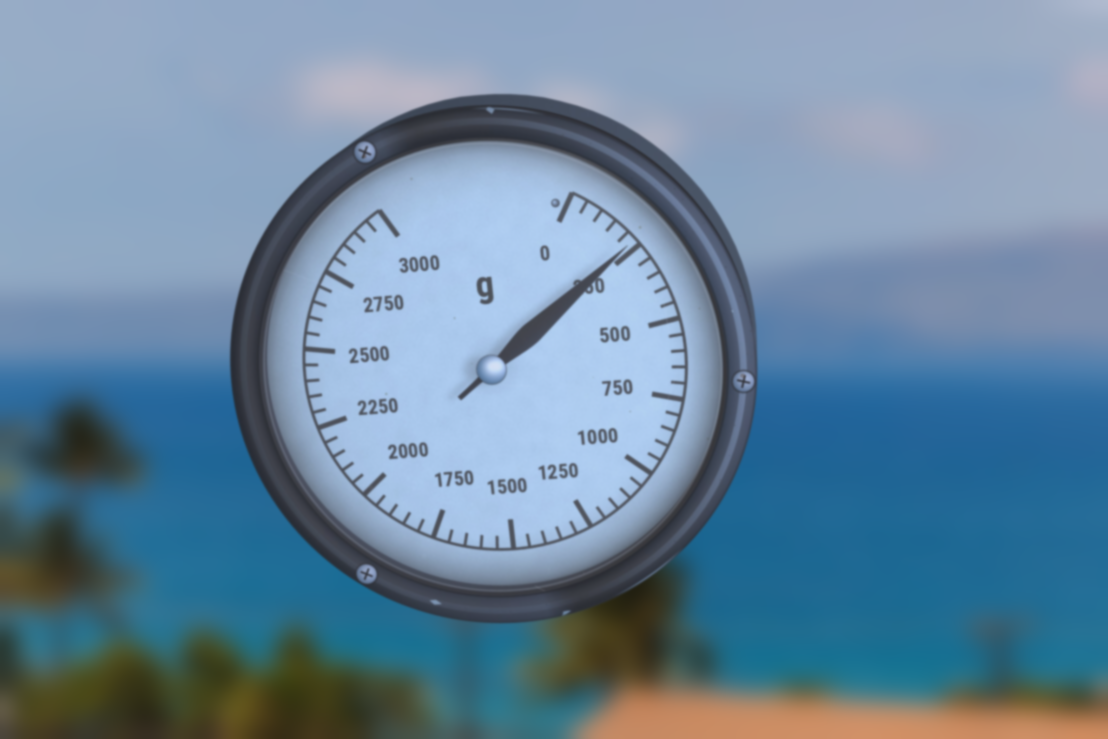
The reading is 225 g
